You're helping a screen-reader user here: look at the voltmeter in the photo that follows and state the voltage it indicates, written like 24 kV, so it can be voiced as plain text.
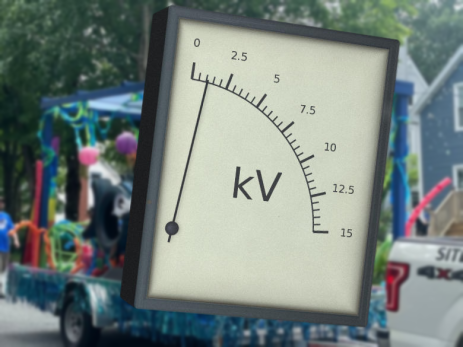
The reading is 1 kV
